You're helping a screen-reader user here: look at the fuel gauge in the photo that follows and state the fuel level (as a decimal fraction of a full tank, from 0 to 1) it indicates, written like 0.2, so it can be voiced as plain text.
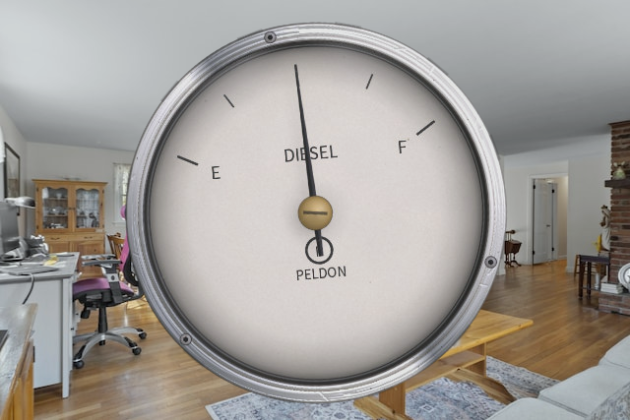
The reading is 0.5
